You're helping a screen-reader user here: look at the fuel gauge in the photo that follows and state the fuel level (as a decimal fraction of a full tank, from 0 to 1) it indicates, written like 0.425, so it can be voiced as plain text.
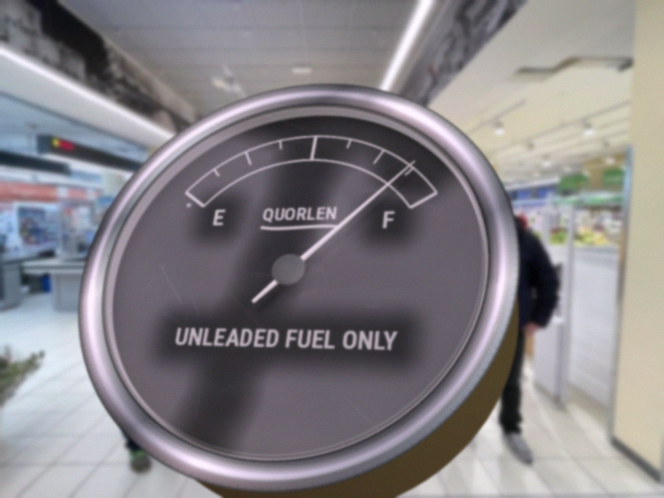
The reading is 0.875
